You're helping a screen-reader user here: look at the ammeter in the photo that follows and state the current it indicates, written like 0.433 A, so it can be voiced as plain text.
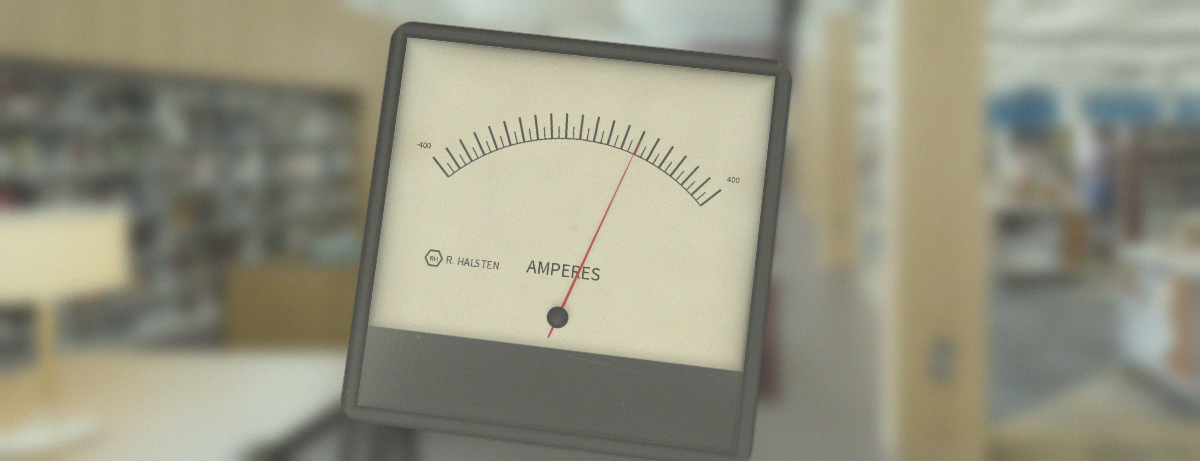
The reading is 160 A
